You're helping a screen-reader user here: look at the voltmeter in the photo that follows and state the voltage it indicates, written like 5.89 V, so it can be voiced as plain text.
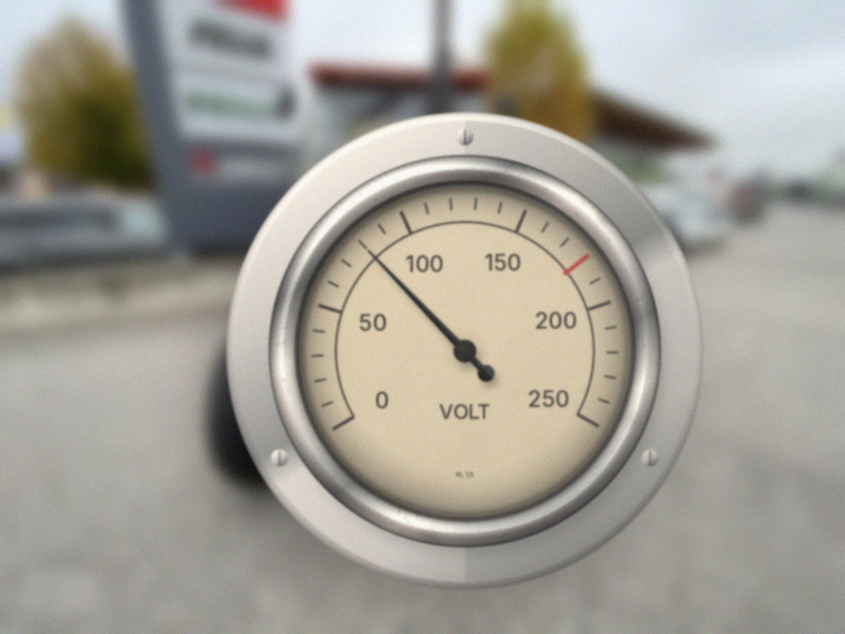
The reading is 80 V
